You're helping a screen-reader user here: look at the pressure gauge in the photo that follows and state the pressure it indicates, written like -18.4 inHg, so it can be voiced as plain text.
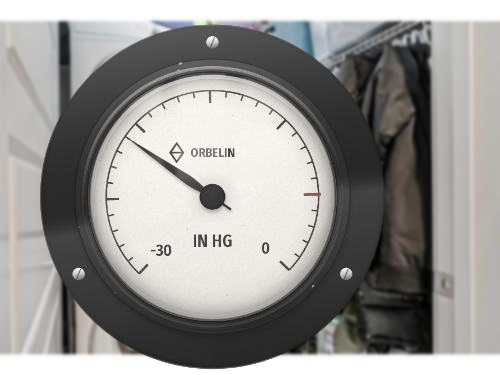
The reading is -21 inHg
